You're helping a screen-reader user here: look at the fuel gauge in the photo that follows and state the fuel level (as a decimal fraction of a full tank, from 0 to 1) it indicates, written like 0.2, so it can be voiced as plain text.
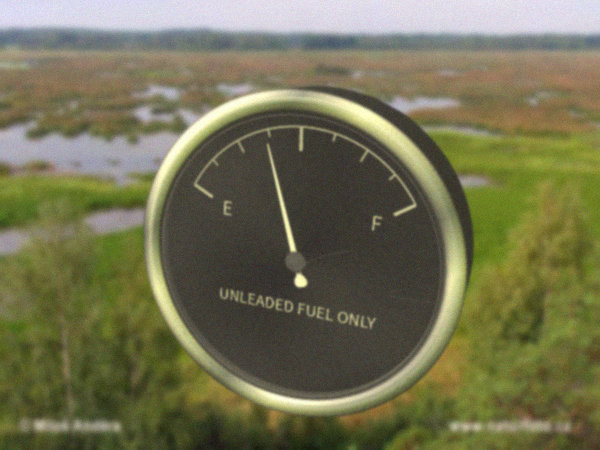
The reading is 0.375
